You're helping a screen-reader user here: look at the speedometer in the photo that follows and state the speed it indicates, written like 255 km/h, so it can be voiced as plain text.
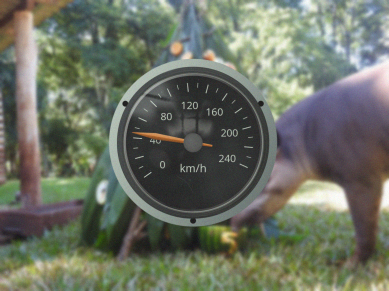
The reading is 45 km/h
